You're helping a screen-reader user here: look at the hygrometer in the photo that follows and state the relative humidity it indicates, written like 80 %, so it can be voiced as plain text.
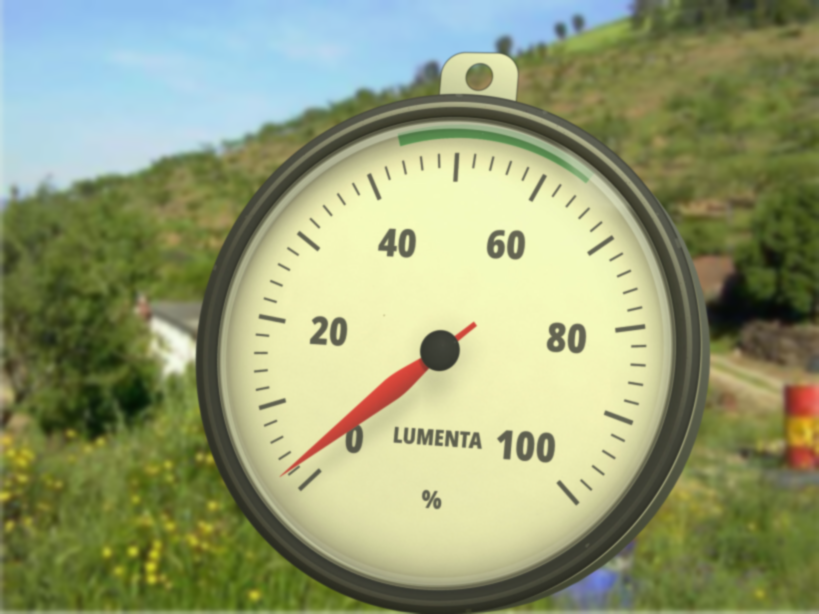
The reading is 2 %
